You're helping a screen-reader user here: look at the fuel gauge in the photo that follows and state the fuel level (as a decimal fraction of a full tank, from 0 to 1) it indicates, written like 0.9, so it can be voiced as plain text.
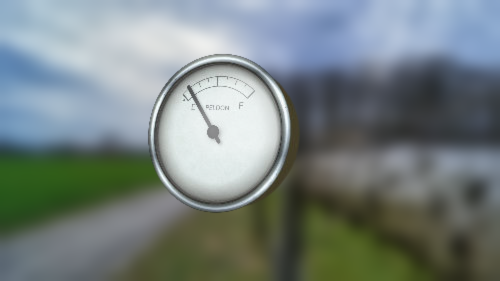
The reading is 0.125
